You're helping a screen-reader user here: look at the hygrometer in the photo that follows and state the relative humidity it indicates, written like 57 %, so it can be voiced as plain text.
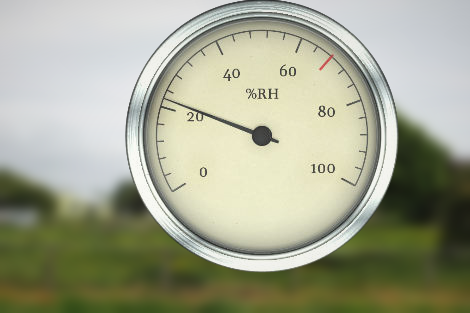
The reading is 22 %
